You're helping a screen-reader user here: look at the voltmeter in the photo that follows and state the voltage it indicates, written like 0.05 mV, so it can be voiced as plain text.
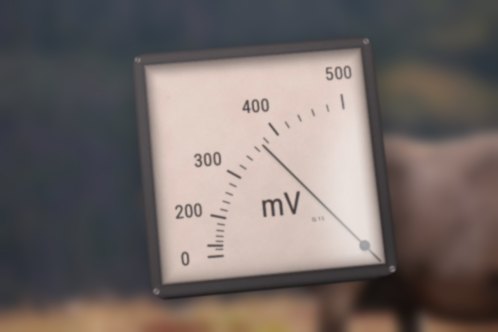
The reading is 370 mV
